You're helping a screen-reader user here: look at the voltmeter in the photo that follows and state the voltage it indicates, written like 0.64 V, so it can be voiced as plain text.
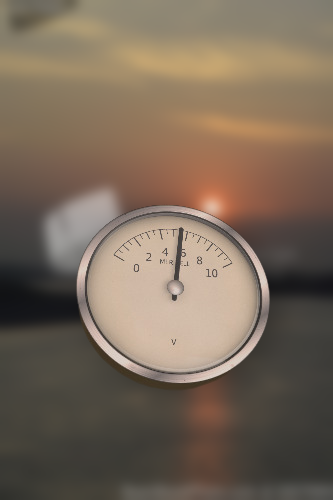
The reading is 5.5 V
